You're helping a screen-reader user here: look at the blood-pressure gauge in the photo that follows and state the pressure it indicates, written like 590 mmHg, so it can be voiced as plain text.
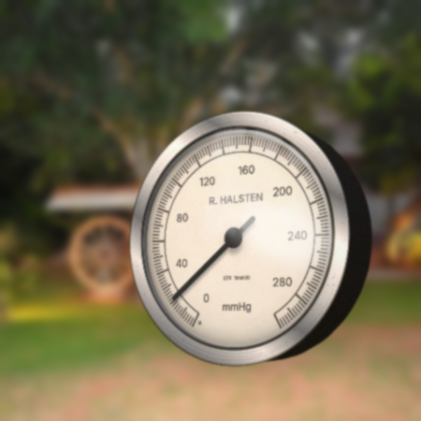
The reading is 20 mmHg
